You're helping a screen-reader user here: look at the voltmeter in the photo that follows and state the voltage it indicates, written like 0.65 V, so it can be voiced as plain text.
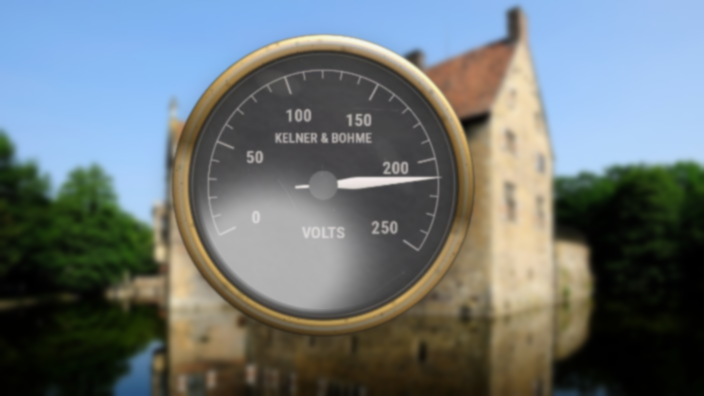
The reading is 210 V
